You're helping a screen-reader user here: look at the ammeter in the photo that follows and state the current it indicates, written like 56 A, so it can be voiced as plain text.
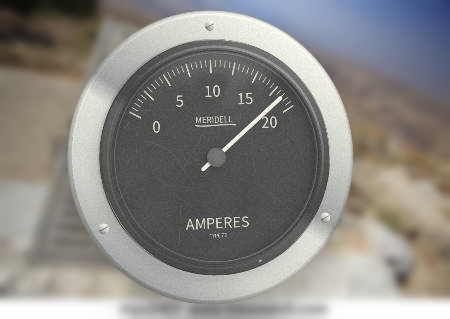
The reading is 18.5 A
